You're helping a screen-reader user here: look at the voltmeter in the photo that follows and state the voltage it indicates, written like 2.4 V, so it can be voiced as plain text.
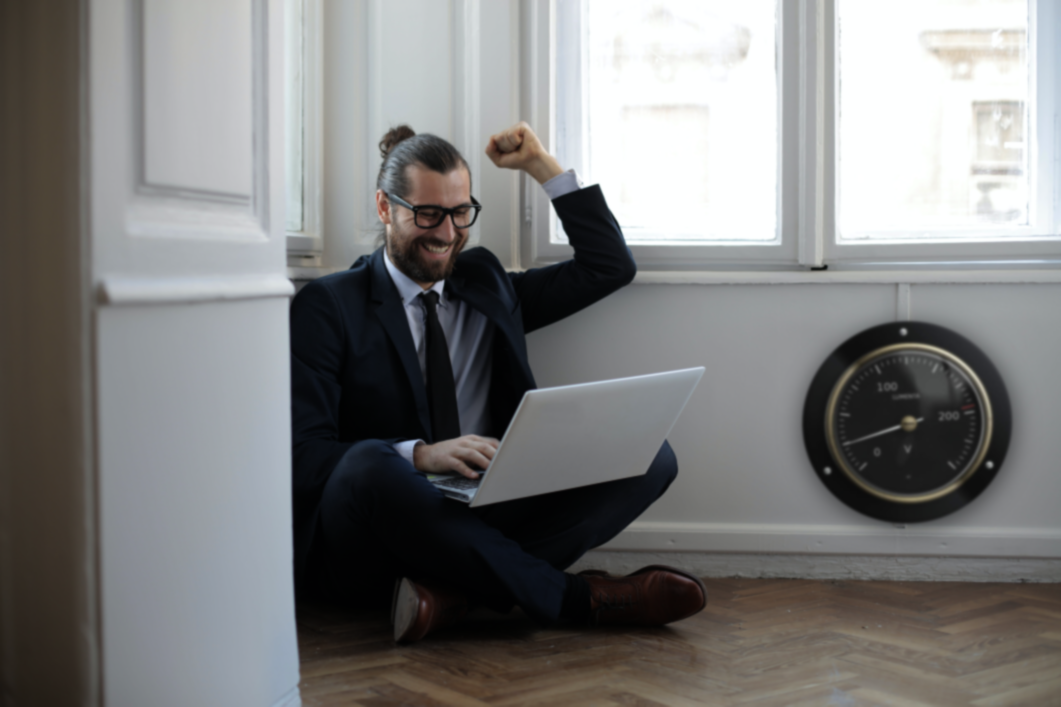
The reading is 25 V
